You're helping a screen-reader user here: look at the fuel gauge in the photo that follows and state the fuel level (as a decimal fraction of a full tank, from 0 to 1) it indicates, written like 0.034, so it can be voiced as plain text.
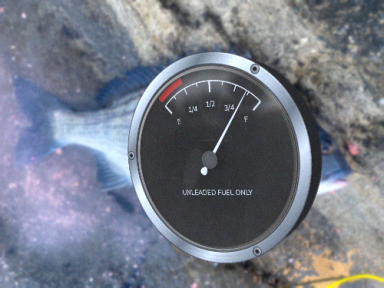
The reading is 0.875
